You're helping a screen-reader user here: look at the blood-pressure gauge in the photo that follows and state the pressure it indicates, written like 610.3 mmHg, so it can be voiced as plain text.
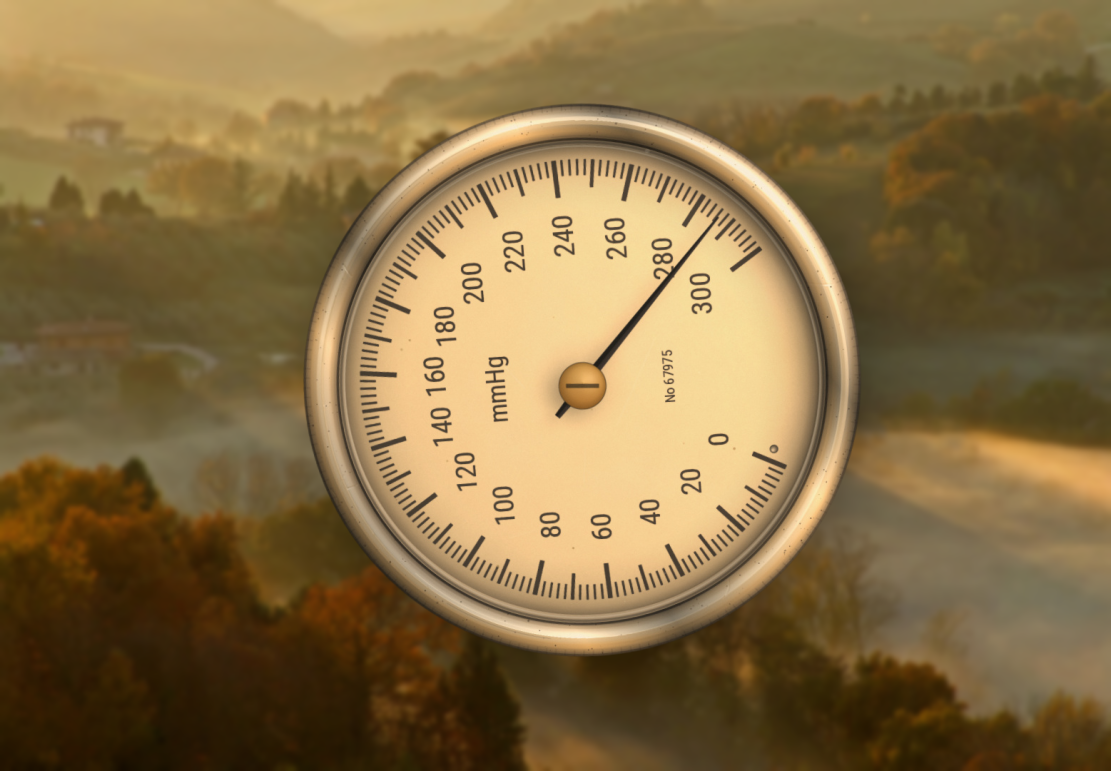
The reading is 286 mmHg
